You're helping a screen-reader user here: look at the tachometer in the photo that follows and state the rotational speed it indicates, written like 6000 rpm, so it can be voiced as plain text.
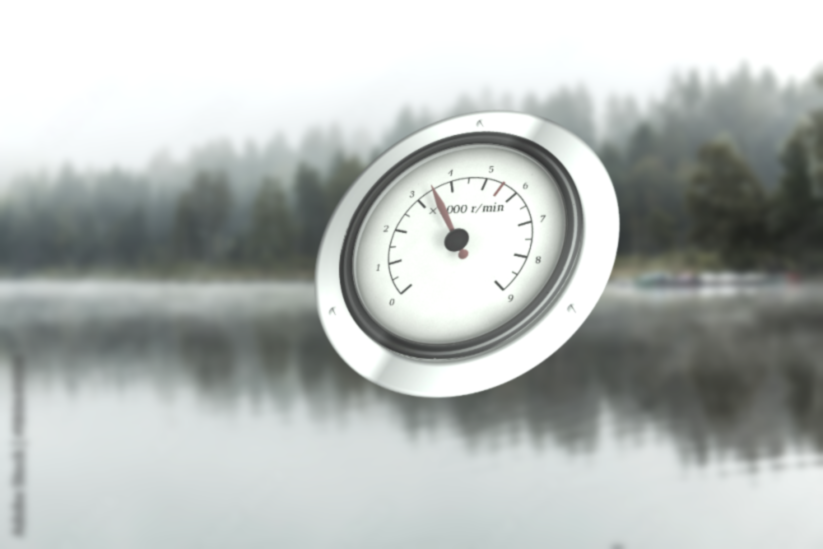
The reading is 3500 rpm
